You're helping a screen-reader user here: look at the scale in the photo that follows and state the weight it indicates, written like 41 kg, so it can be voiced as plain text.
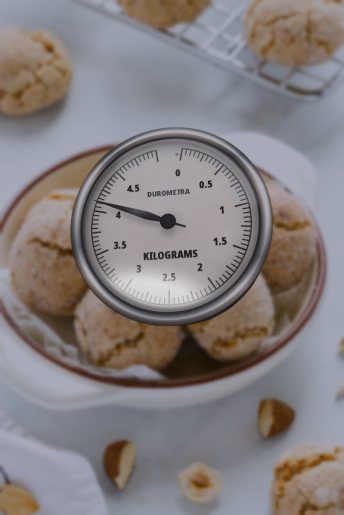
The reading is 4.1 kg
